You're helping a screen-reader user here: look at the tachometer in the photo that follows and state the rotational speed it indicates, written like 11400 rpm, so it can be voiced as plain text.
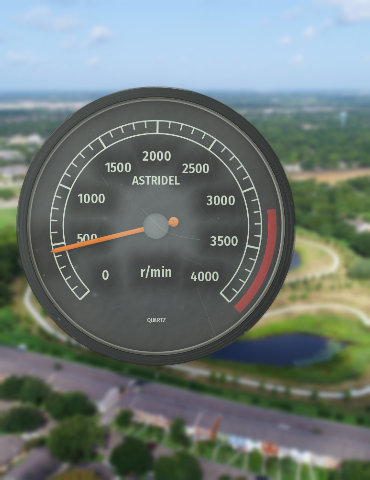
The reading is 450 rpm
